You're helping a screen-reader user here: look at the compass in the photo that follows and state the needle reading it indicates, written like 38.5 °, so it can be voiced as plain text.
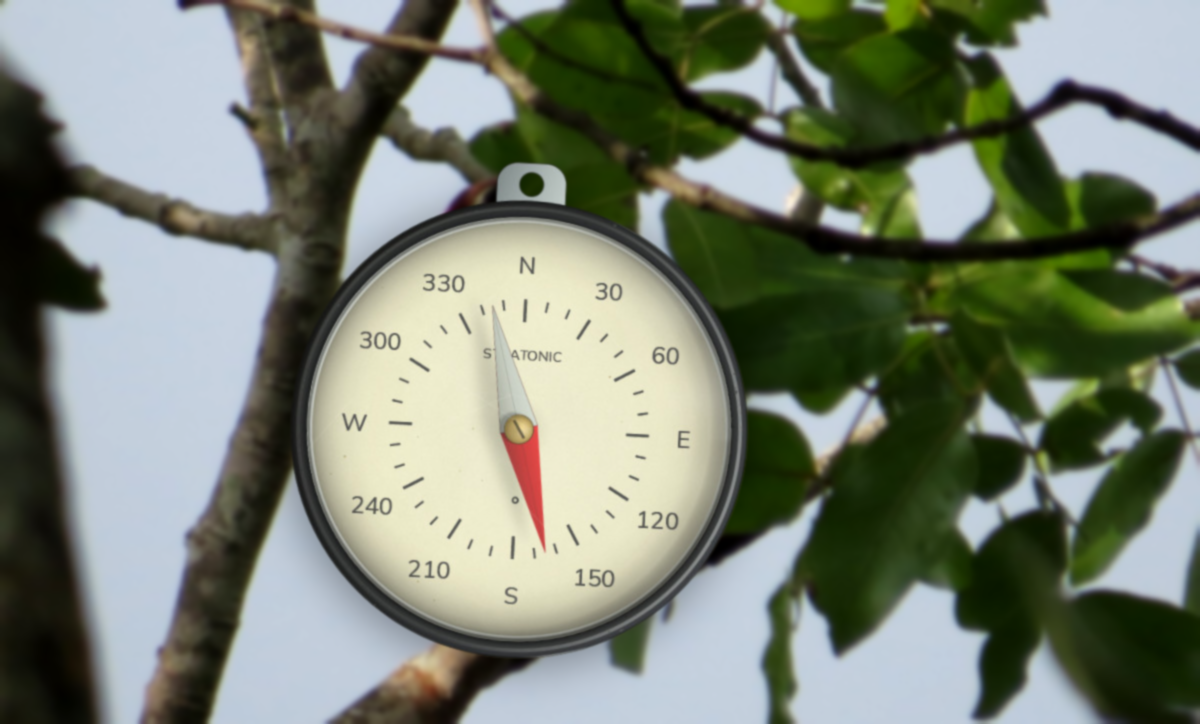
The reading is 165 °
